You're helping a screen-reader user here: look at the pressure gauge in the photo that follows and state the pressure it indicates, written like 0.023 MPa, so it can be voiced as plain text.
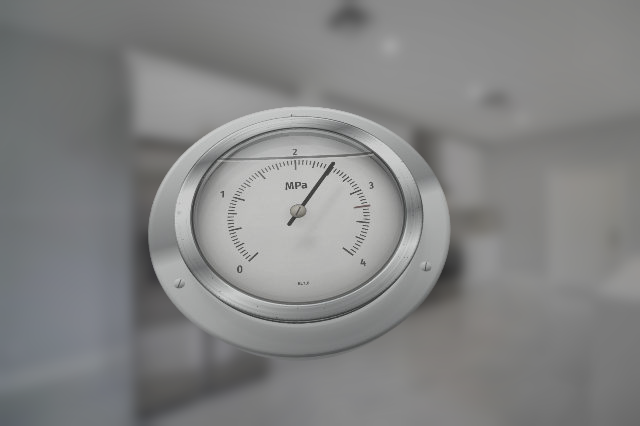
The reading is 2.5 MPa
